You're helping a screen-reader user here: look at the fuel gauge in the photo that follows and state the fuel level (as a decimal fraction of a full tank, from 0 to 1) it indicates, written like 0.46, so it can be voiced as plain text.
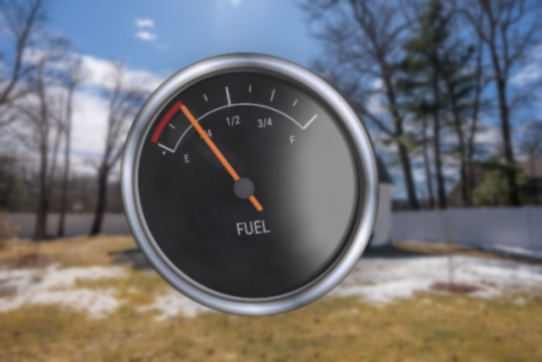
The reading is 0.25
